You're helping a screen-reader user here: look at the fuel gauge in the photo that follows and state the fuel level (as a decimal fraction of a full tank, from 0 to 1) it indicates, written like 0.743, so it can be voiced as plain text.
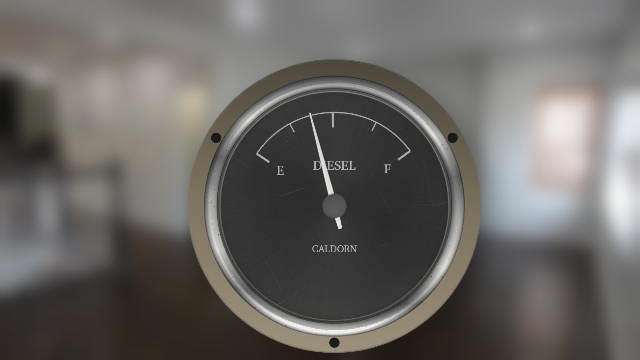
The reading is 0.375
